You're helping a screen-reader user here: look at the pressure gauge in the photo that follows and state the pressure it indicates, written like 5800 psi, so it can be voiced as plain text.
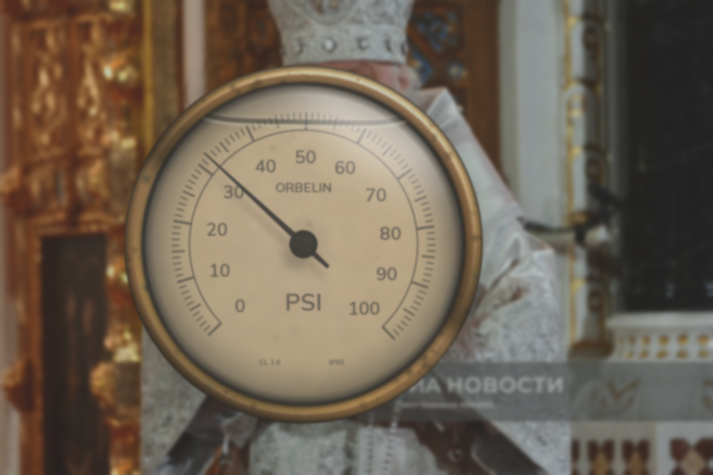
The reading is 32 psi
